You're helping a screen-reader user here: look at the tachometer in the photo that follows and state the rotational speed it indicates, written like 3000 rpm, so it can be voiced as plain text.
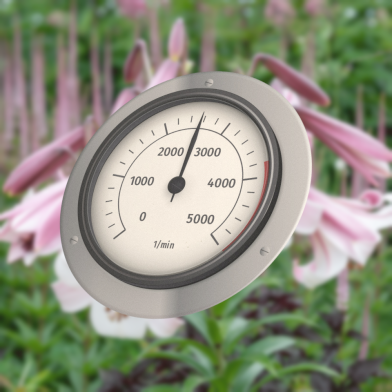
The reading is 2600 rpm
